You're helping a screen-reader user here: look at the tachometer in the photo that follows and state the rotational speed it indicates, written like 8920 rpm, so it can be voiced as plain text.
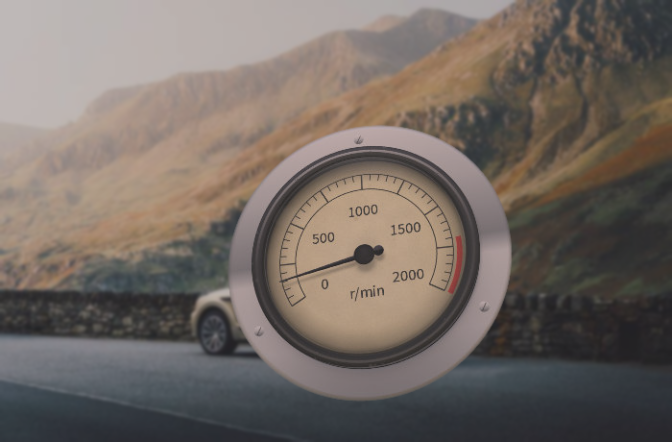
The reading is 150 rpm
